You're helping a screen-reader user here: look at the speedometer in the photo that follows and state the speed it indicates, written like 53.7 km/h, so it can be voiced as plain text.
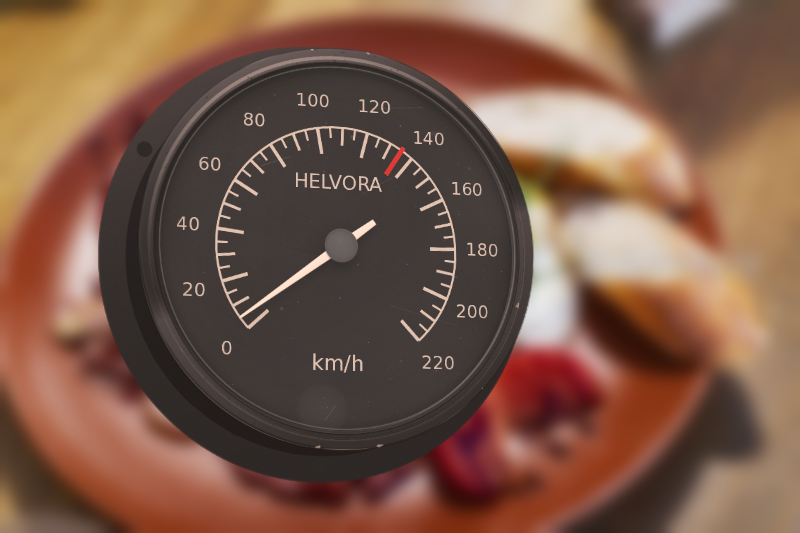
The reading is 5 km/h
